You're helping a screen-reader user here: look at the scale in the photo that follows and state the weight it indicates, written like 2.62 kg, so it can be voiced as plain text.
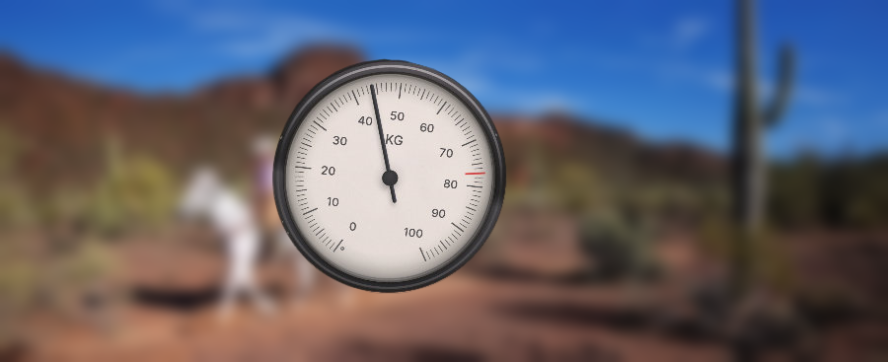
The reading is 44 kg
